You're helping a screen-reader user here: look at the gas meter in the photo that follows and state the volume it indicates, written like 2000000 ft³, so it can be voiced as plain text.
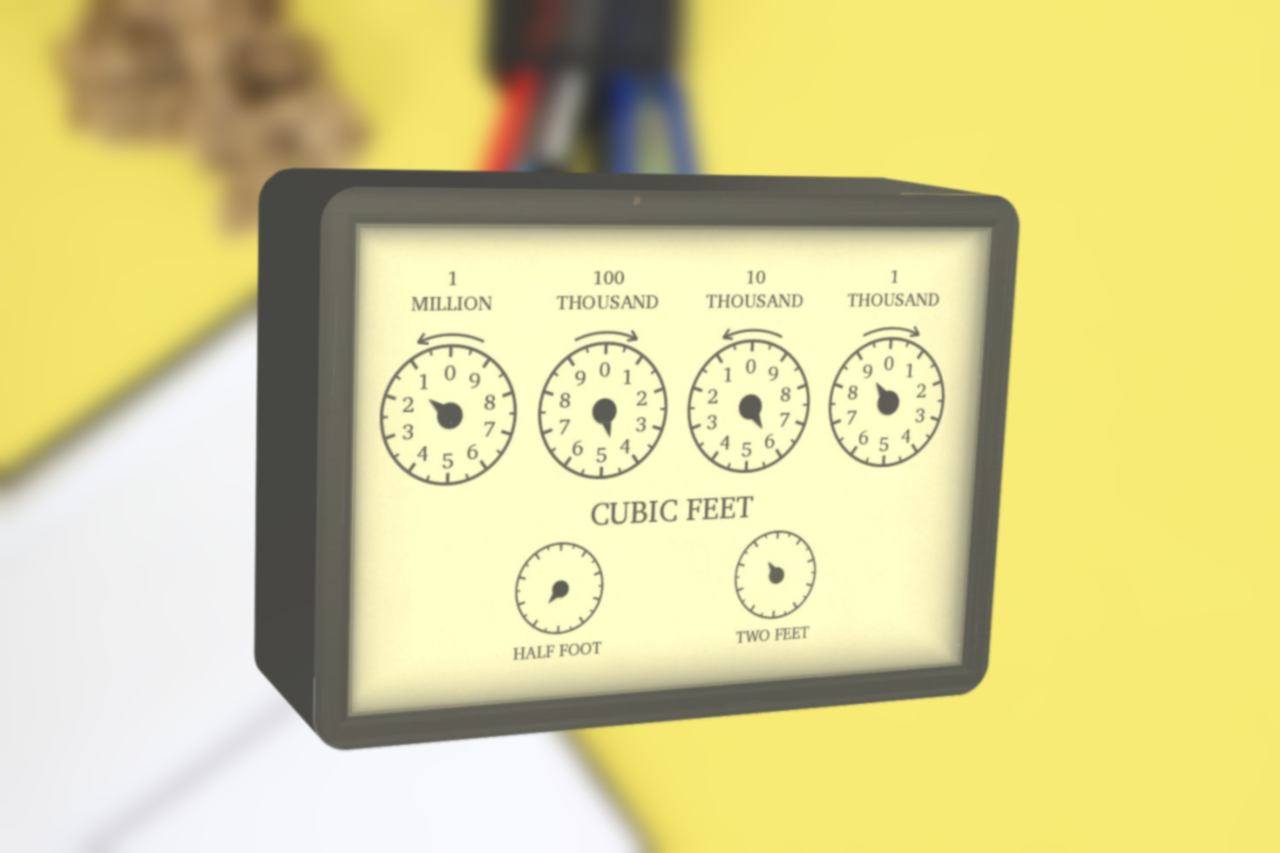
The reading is 145900 ft³
